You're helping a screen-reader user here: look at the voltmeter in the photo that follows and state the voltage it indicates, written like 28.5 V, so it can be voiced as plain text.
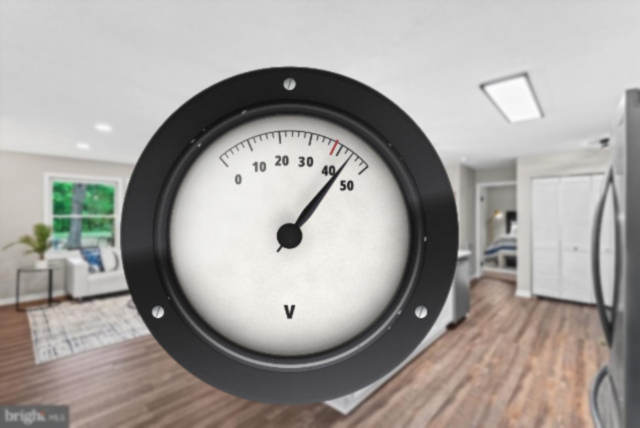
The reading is 44 V
